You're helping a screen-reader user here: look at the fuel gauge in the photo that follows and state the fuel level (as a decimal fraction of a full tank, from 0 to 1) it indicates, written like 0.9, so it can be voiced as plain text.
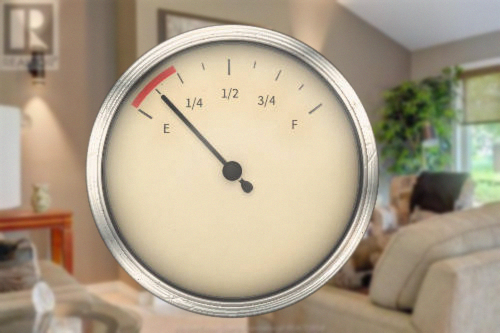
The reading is 0.125
